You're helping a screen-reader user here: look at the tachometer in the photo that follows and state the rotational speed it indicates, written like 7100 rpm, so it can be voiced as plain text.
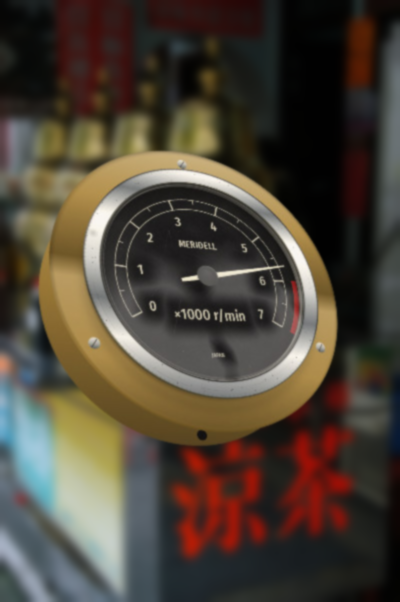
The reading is 5750 rpm
